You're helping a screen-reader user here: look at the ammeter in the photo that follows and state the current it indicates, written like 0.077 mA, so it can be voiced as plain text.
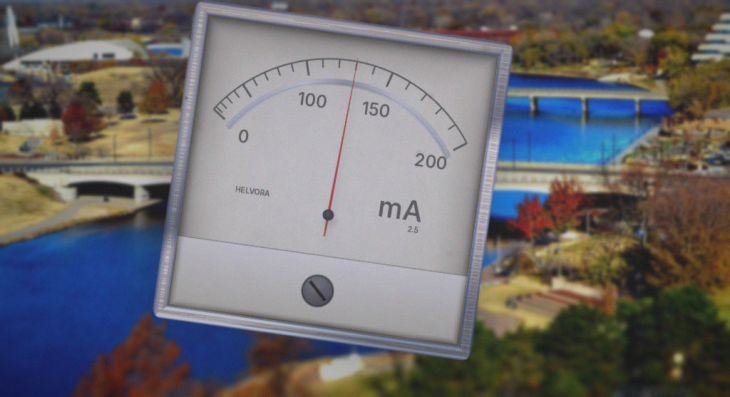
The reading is 130 mA
